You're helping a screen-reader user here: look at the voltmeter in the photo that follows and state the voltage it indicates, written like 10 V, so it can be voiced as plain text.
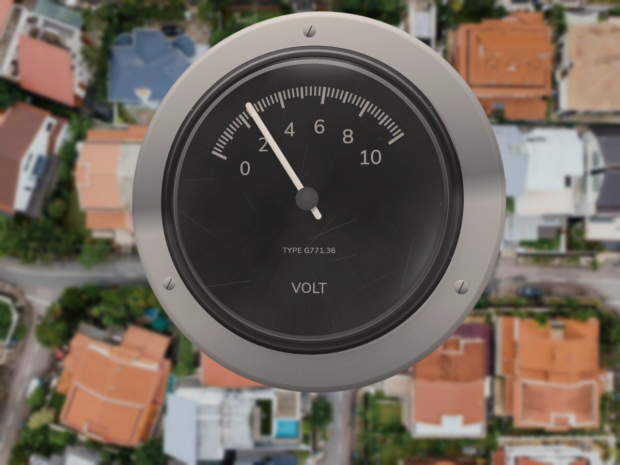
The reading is 2.6 V
